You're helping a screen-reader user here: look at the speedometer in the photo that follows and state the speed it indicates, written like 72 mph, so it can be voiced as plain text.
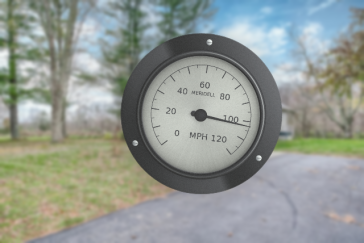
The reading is 102.5 mph
